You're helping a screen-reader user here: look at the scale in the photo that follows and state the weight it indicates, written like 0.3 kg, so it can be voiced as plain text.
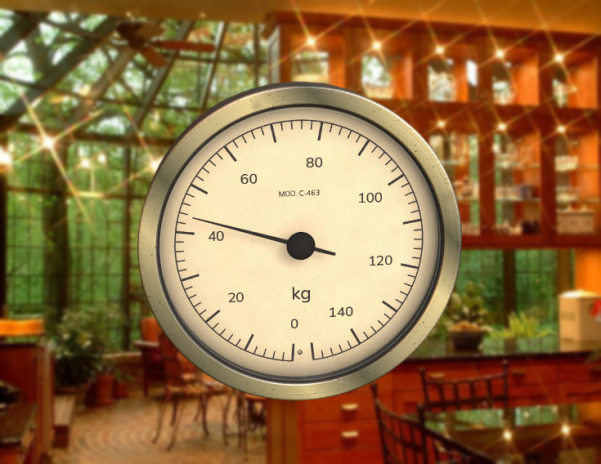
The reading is 44 kg
